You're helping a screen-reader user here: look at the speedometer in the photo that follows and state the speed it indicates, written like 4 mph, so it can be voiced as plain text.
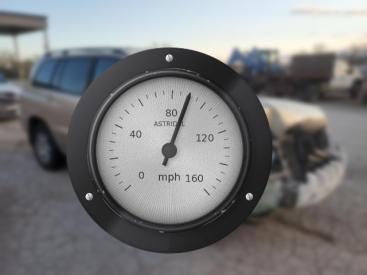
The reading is 90 mph
